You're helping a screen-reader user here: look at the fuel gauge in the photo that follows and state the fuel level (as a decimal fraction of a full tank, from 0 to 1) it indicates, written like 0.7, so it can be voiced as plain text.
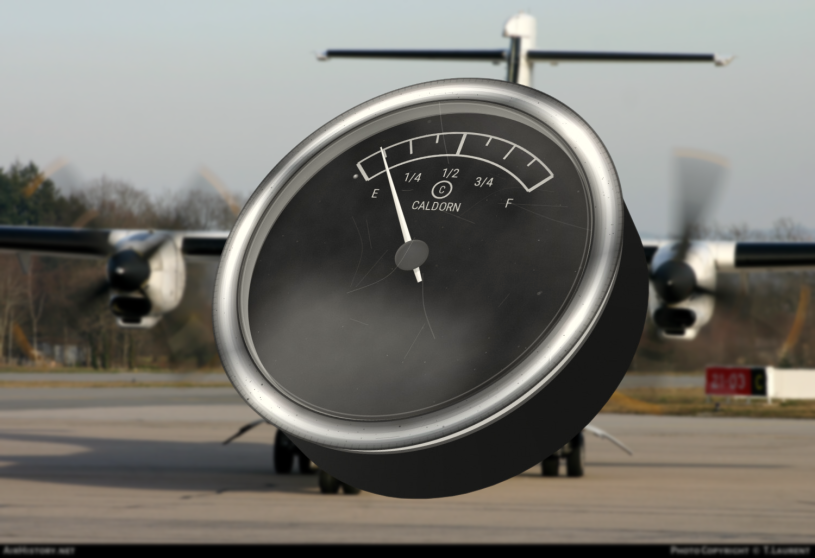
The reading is 0.125
